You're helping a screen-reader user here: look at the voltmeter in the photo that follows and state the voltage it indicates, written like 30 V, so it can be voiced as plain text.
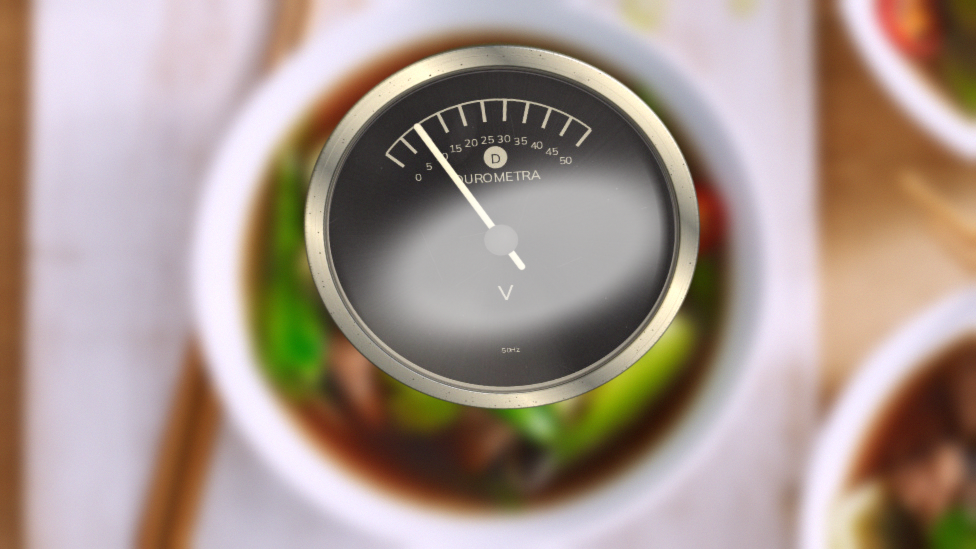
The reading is 10 V
